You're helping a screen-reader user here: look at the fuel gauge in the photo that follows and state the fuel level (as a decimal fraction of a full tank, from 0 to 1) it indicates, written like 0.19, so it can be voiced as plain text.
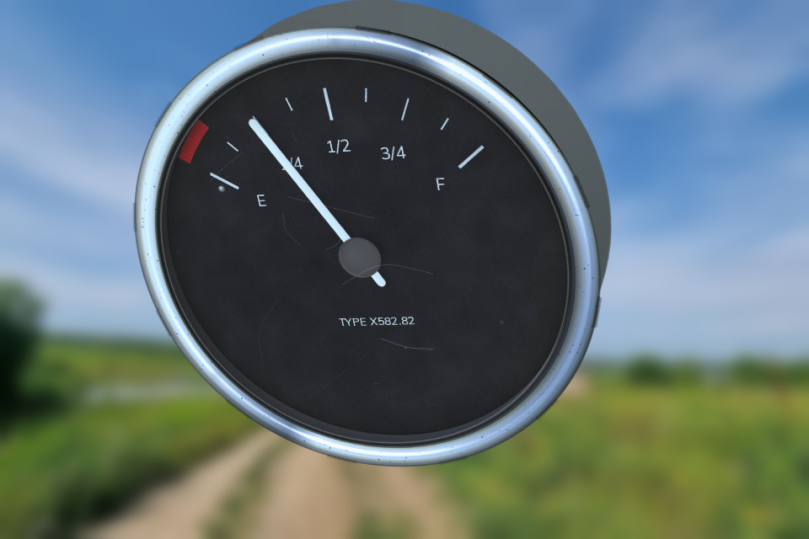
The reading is 0.25
